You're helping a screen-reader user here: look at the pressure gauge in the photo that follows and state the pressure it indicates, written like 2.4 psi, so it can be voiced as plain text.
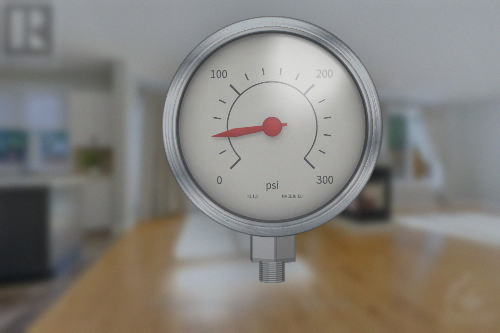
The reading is 40 psi
